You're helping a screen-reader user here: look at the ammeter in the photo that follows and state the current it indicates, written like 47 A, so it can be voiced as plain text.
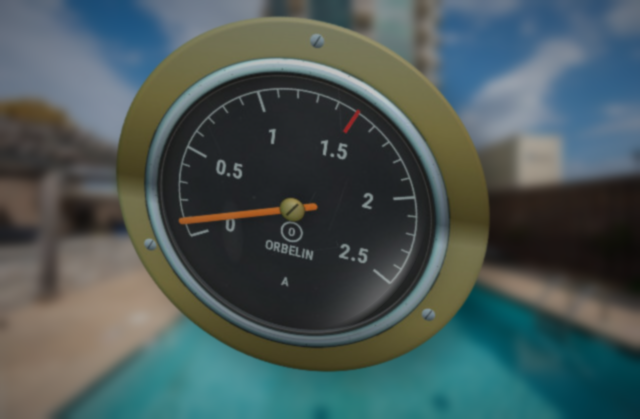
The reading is 0.1 A
